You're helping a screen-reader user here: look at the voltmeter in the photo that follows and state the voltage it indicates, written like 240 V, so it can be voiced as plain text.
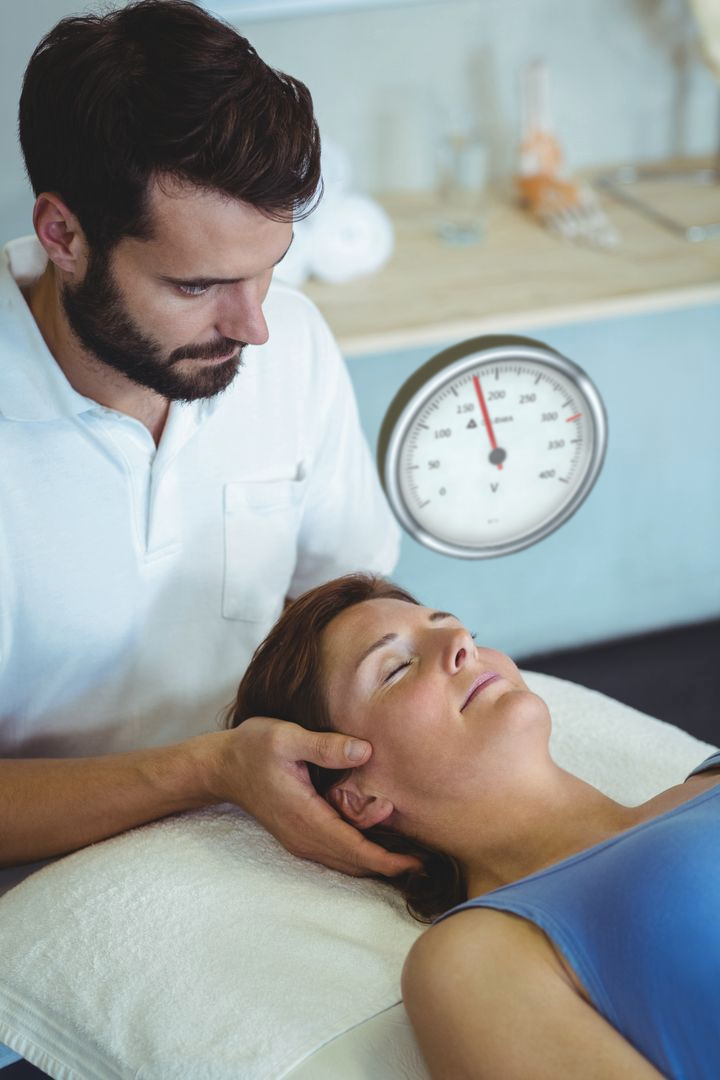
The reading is 175 V
